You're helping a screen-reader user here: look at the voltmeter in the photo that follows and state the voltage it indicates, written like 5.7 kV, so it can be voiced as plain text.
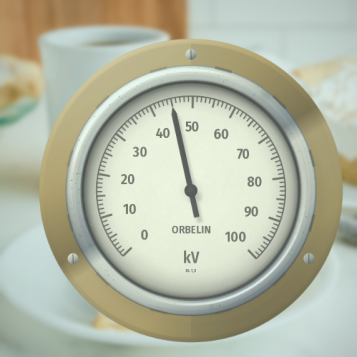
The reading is 45 kV
